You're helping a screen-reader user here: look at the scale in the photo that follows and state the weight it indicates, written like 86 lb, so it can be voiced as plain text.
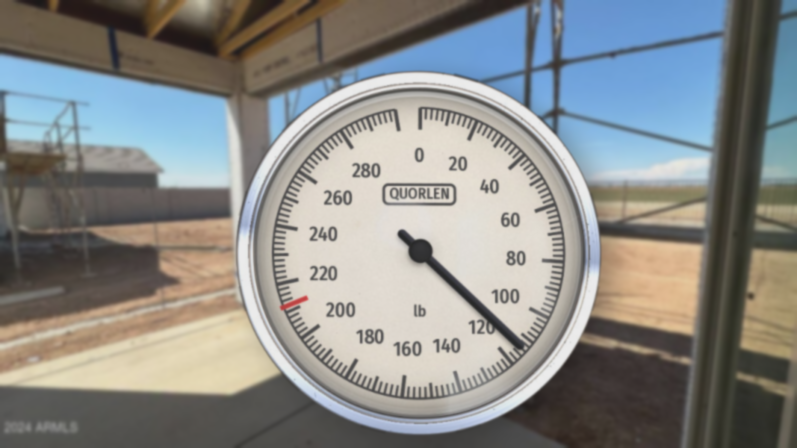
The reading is 114 lb
